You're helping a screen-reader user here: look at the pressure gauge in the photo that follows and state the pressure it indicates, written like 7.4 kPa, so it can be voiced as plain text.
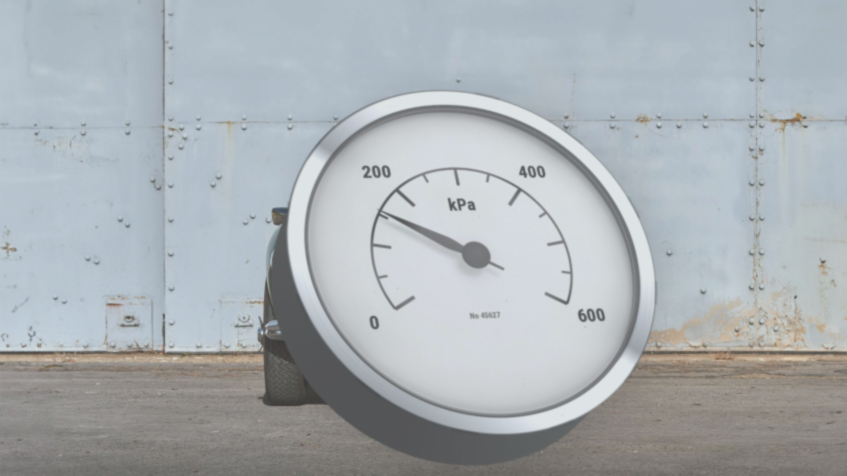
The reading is 150 kPa
